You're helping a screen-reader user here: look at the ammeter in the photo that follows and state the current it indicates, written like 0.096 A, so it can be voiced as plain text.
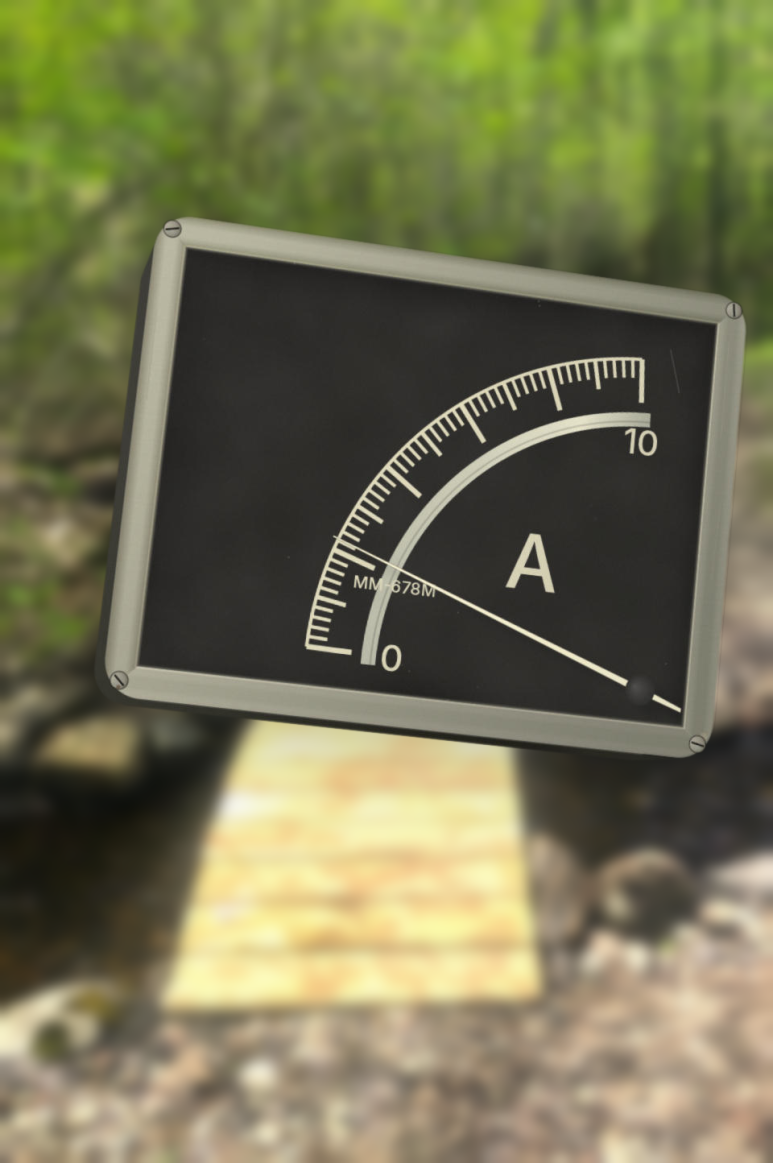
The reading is 2.2 A
